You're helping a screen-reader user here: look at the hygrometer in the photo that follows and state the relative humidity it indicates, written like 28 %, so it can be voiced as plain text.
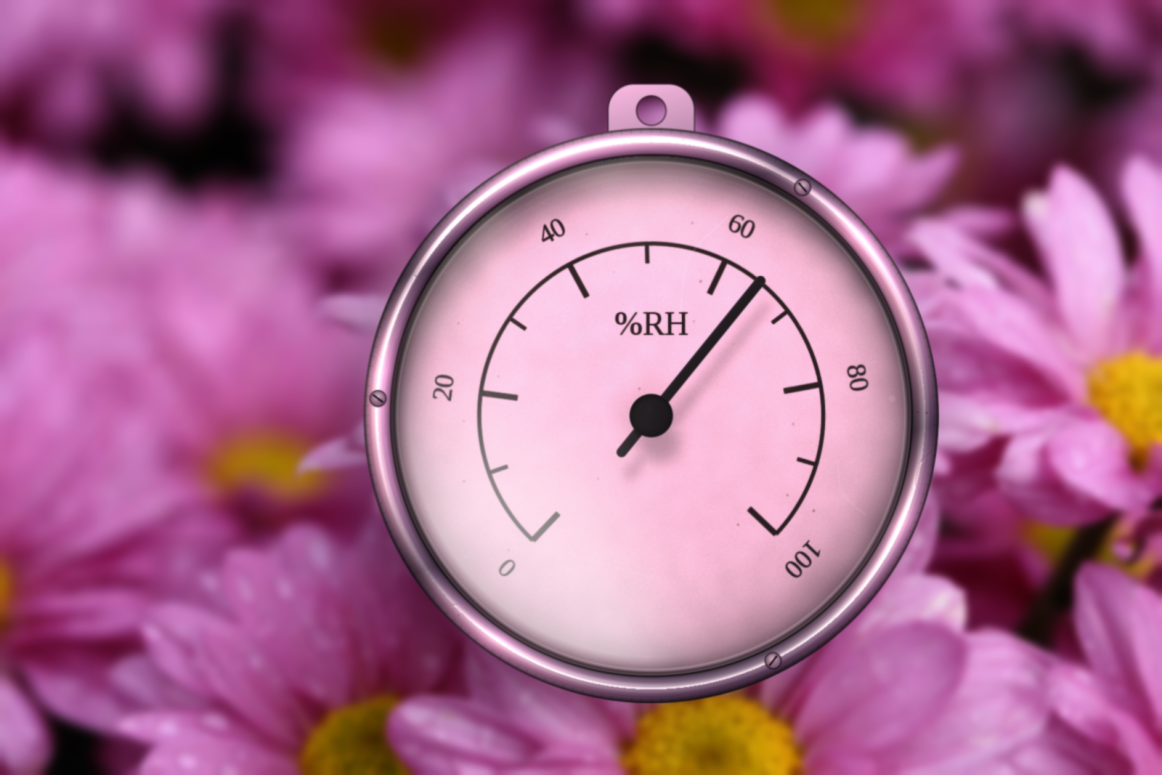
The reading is 65 %
